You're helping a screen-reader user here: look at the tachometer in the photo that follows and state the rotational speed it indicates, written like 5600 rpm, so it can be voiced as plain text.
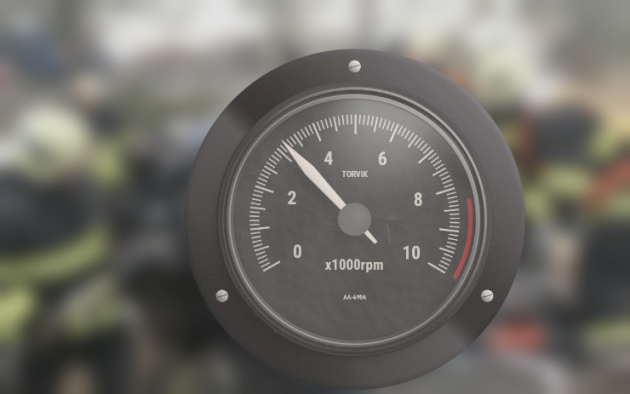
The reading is 3200 rpm
